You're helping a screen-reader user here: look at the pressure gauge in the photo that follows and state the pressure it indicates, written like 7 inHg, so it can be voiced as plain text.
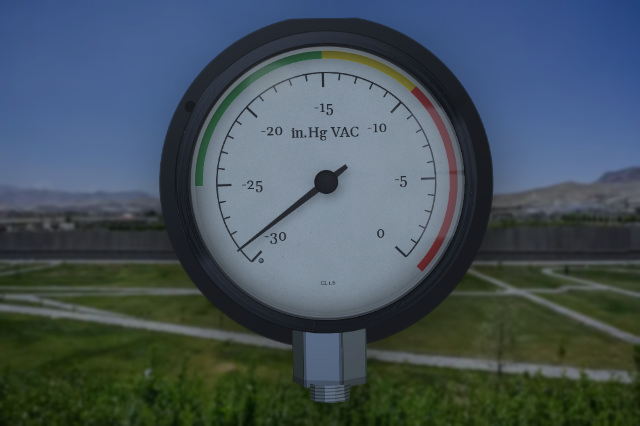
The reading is -29 inHg
